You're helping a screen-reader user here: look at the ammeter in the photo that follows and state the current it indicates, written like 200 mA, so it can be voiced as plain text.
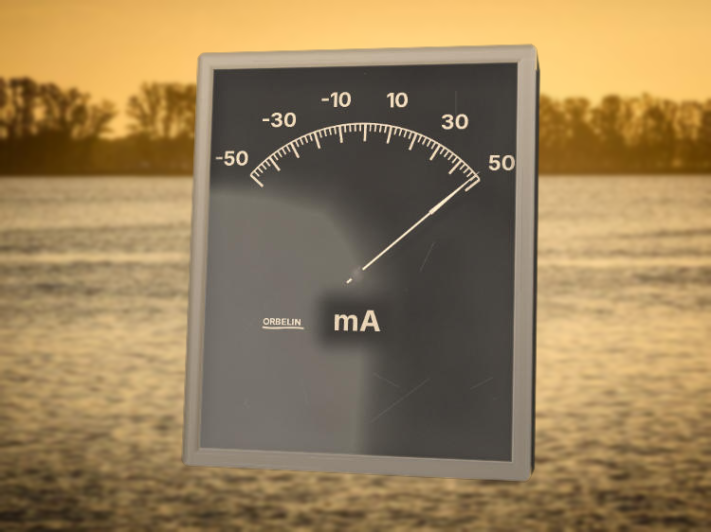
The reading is 48 mA
